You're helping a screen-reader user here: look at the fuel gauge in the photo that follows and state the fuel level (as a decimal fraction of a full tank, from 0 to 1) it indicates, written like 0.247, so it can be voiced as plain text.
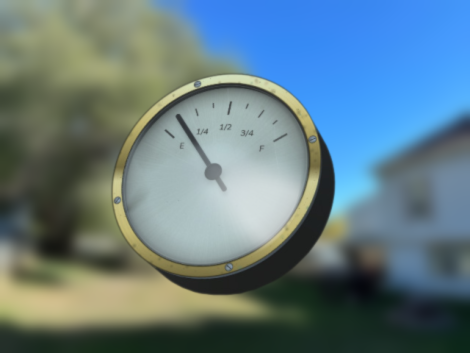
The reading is 0.125
